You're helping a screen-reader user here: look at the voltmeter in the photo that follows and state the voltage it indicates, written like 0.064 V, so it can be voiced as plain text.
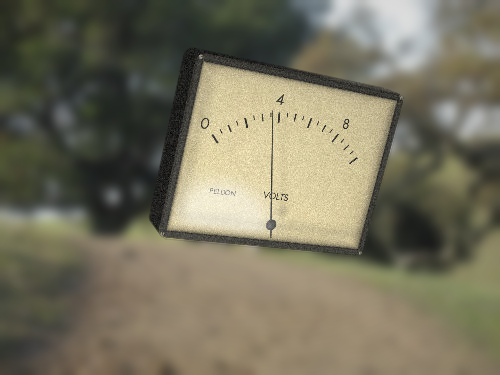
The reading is 3.5 V
